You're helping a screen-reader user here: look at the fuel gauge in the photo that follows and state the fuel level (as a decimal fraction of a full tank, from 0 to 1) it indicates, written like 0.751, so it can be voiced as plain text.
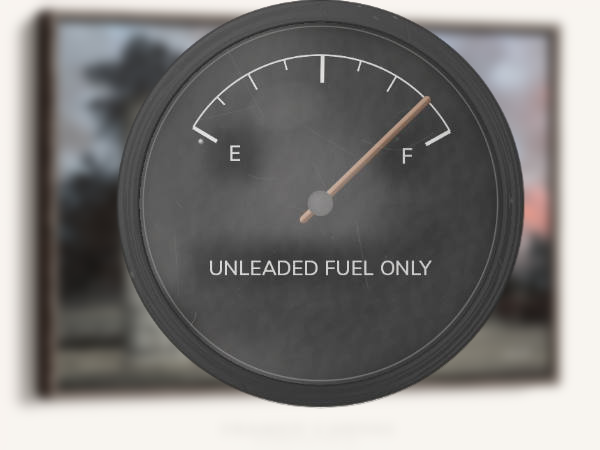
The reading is 0.875
